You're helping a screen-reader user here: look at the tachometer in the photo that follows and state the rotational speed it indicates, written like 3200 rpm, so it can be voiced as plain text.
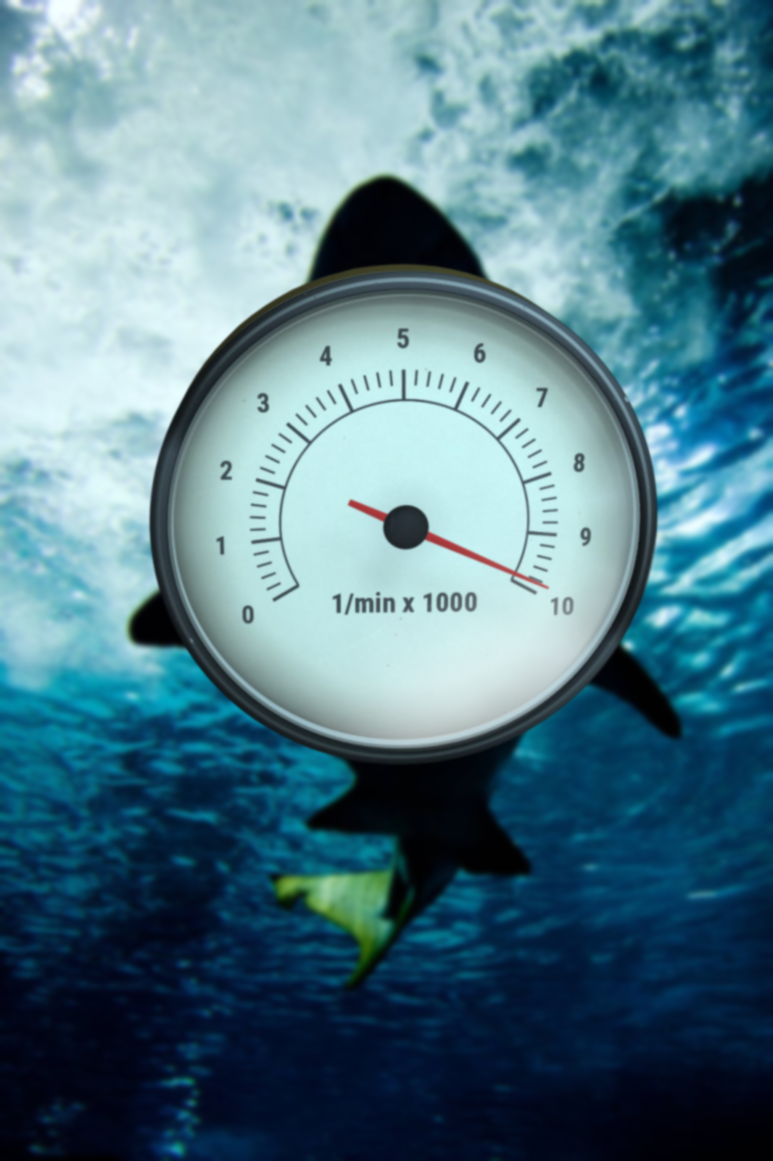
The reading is 9800 rpm
